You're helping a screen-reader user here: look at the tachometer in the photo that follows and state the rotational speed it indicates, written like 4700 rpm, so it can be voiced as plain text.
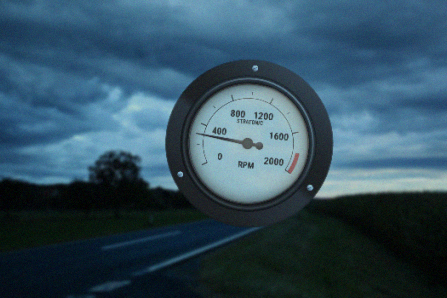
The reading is 300 rpm
